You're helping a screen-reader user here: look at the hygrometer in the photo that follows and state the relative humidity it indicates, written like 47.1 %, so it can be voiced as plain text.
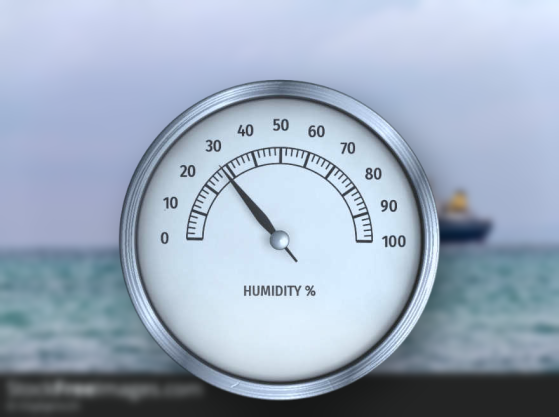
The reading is 28 %
